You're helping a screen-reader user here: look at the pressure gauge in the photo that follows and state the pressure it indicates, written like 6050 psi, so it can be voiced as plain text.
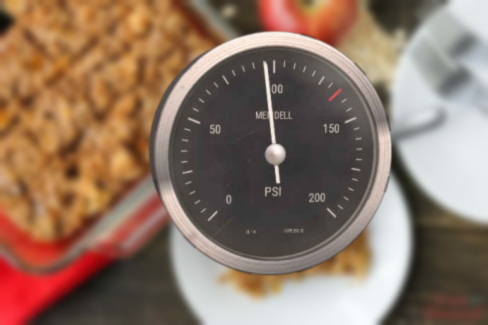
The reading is 95 psi
